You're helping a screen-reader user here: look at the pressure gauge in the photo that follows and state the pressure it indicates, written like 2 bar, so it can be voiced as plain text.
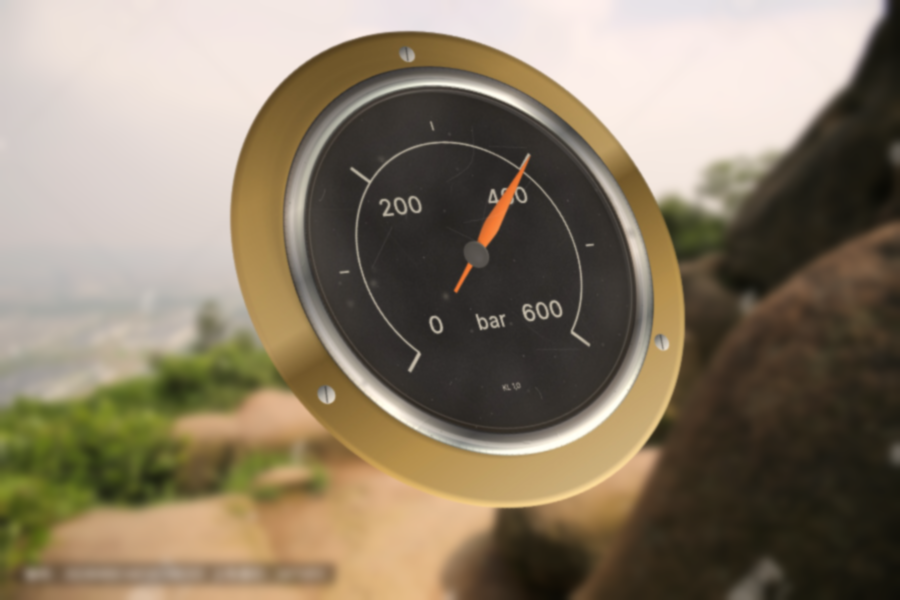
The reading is 400 bar
